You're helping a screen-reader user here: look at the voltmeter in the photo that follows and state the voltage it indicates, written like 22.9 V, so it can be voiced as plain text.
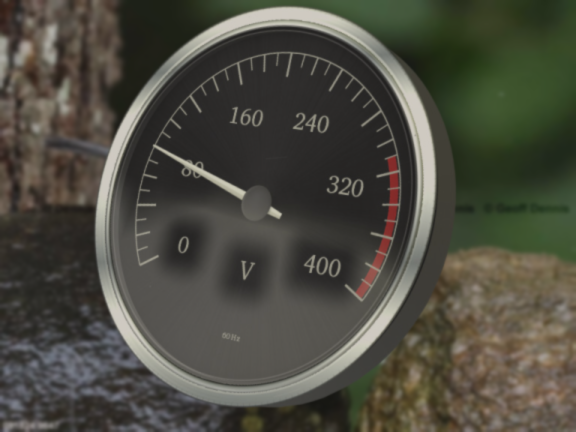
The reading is 80 V
